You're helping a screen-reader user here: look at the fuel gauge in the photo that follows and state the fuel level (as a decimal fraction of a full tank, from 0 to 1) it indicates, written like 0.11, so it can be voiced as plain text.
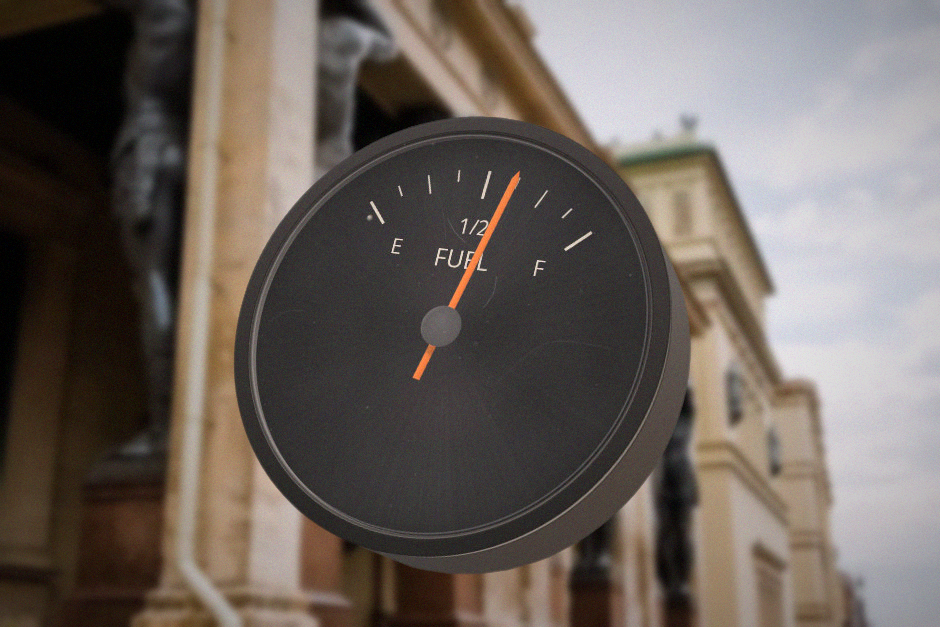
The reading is 0.625
